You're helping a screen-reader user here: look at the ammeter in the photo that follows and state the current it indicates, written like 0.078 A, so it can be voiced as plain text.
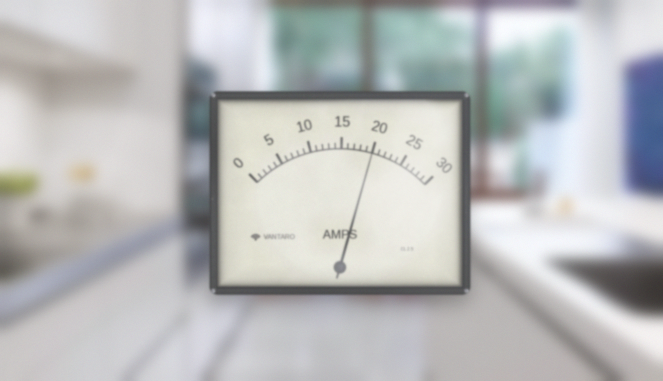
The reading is 20 A
